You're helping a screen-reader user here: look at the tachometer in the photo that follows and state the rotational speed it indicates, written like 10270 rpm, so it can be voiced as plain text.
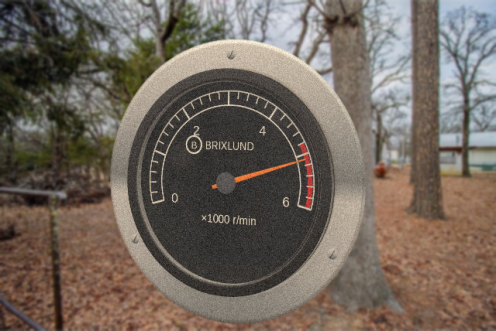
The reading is 5100 rpm
